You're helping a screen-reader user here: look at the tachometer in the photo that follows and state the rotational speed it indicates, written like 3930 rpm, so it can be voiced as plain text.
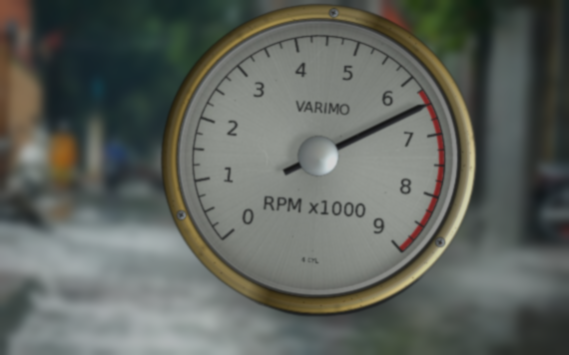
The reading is 6500 rpm
